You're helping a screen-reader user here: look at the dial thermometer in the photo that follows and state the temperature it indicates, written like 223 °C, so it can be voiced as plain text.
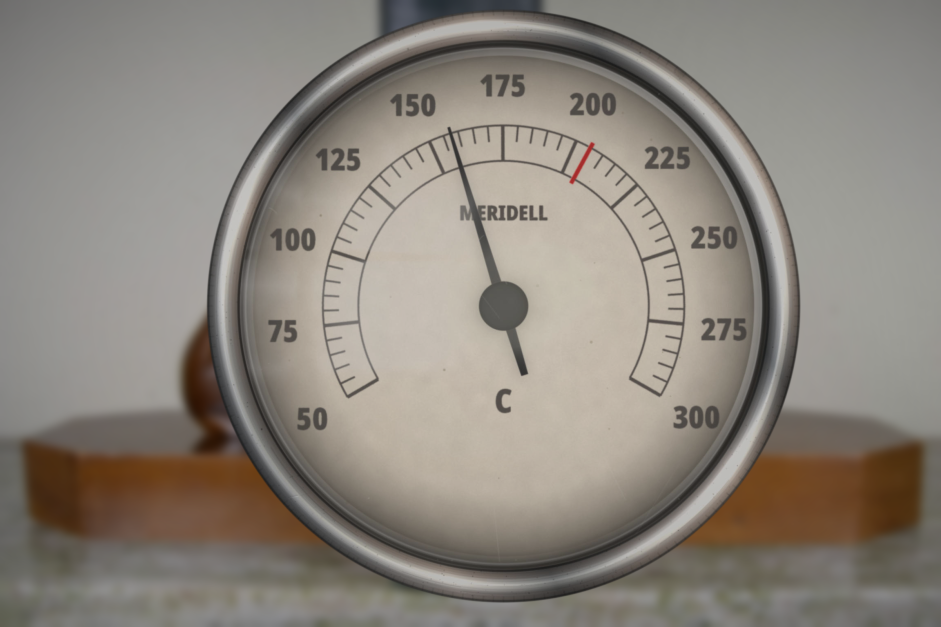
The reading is 157.5 °C
